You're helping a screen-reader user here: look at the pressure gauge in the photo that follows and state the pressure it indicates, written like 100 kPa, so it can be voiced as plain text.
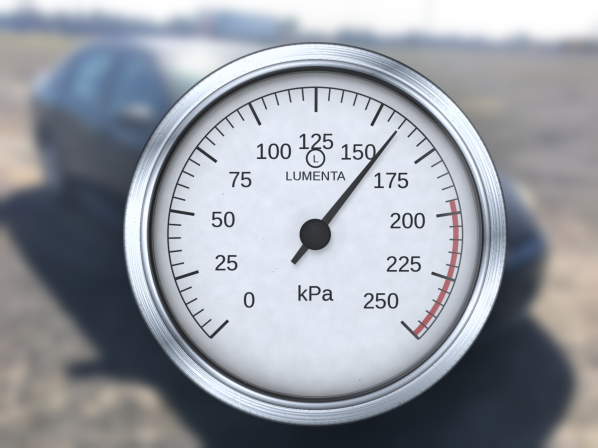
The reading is 160 kPa
